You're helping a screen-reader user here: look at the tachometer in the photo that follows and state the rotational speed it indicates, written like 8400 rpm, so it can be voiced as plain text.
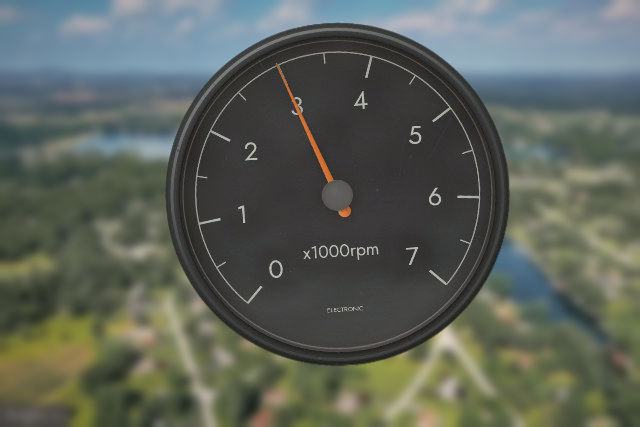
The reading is 3000 rpm
